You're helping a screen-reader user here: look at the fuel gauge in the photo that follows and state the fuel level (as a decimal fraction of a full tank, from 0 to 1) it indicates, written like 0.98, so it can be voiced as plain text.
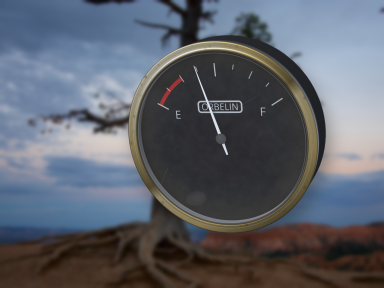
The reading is 0.375
